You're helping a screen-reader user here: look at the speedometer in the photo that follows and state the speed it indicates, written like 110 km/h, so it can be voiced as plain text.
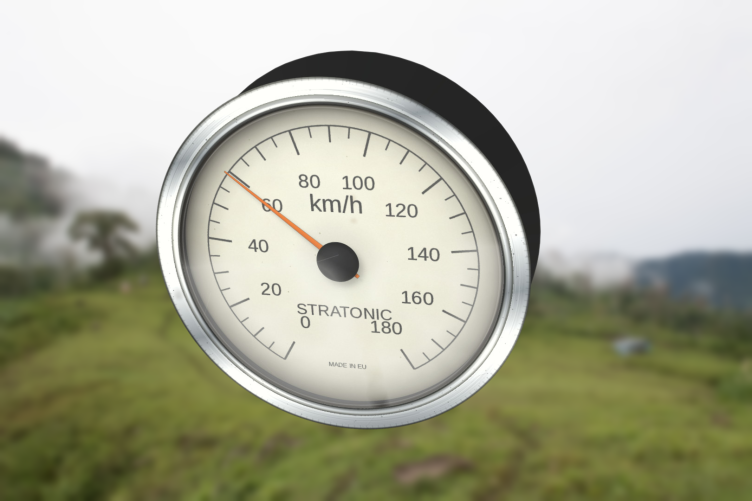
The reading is 60 km/h
